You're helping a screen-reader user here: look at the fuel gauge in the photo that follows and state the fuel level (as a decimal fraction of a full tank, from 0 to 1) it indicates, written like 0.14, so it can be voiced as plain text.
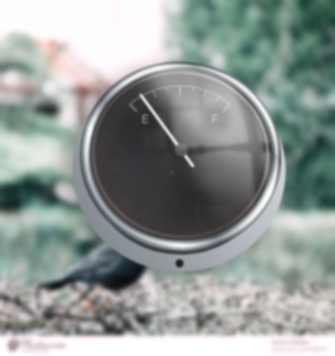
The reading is 0.125
